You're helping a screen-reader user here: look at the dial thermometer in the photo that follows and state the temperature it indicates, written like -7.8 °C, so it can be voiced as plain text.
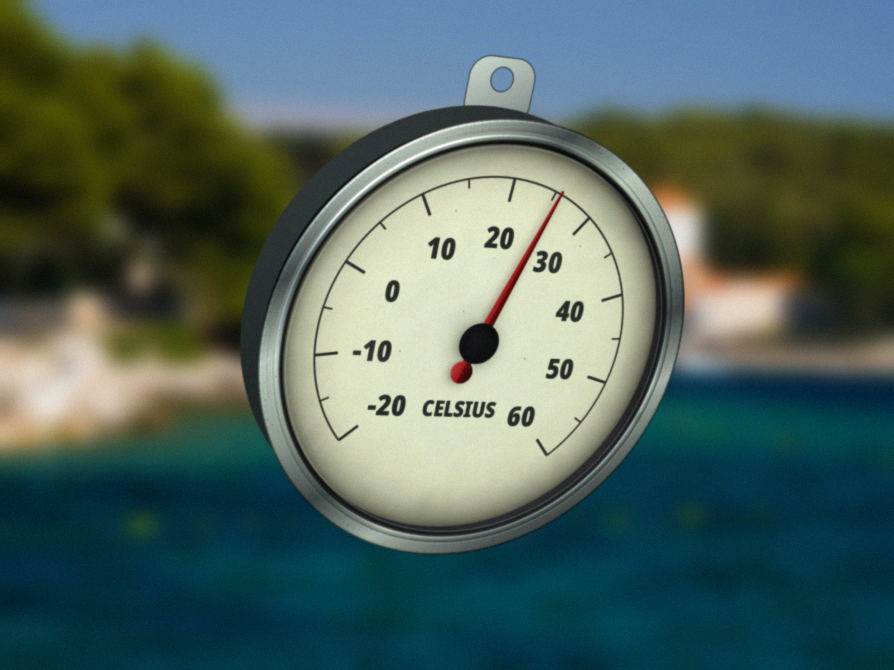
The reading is 25 °C
